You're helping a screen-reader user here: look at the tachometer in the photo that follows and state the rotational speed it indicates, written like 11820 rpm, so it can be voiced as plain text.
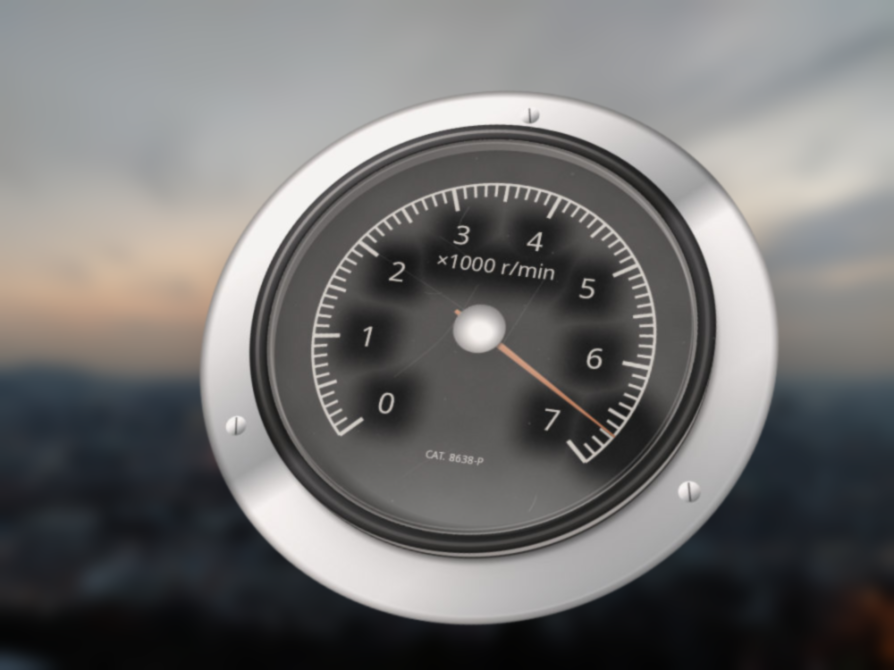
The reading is 6700 rpm
